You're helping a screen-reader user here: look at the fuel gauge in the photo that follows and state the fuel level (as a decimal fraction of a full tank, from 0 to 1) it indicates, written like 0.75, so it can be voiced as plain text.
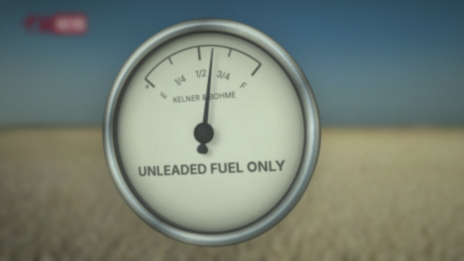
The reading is 0.625
